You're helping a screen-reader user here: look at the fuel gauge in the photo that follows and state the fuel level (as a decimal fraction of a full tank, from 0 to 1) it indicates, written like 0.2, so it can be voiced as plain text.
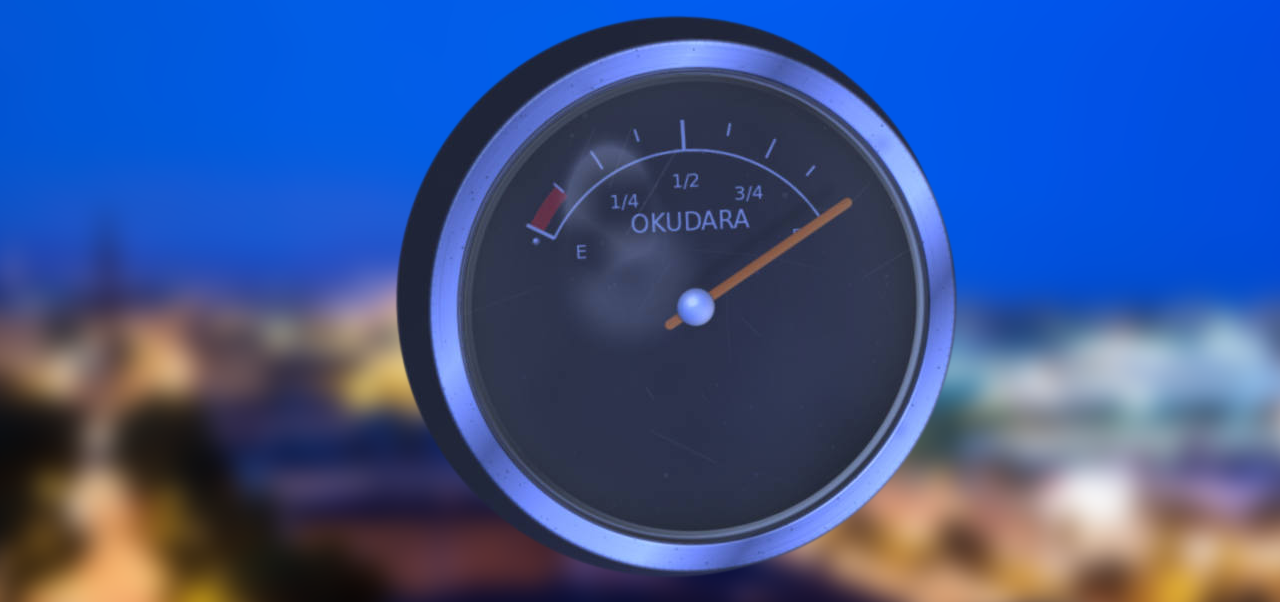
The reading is 1
